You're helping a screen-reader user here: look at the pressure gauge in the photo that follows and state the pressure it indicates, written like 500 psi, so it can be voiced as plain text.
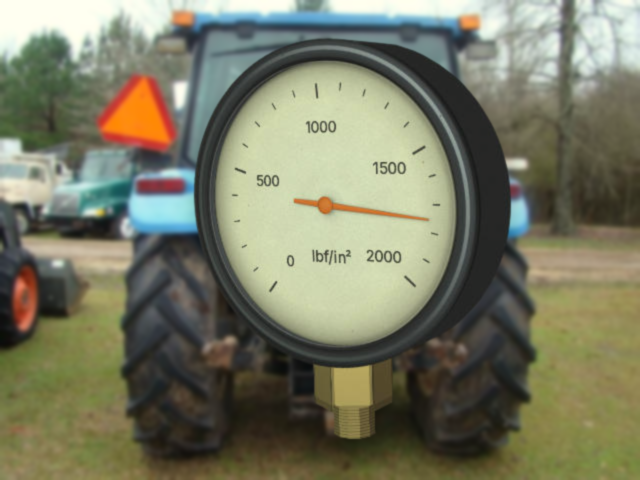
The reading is 1750 psi
